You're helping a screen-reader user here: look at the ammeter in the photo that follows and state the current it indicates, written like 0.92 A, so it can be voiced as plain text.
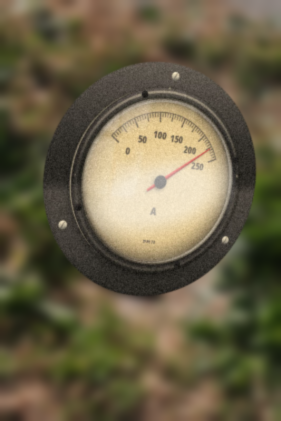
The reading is 225 A
